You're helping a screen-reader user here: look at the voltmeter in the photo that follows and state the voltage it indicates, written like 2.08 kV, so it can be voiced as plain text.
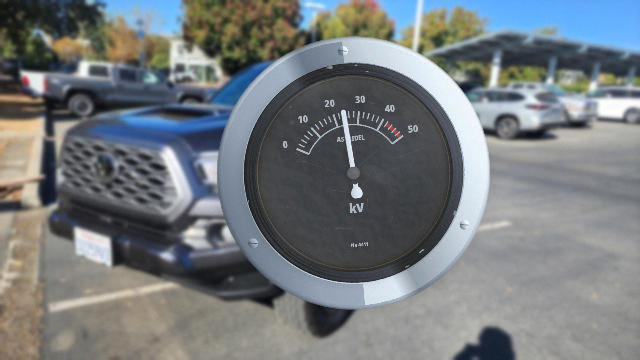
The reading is 24 kV
